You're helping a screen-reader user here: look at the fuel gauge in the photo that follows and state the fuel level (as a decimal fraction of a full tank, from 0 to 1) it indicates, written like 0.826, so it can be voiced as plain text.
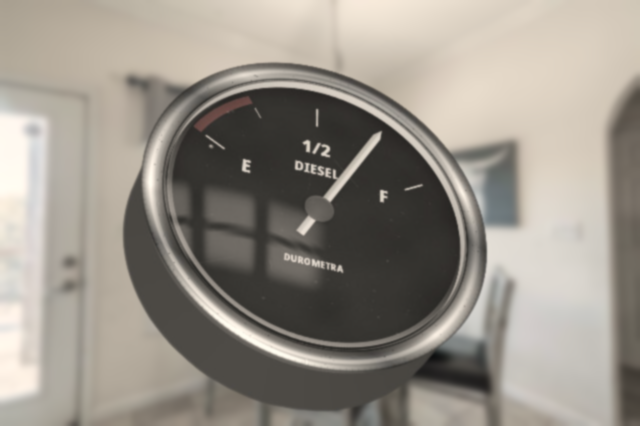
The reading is 0.75
